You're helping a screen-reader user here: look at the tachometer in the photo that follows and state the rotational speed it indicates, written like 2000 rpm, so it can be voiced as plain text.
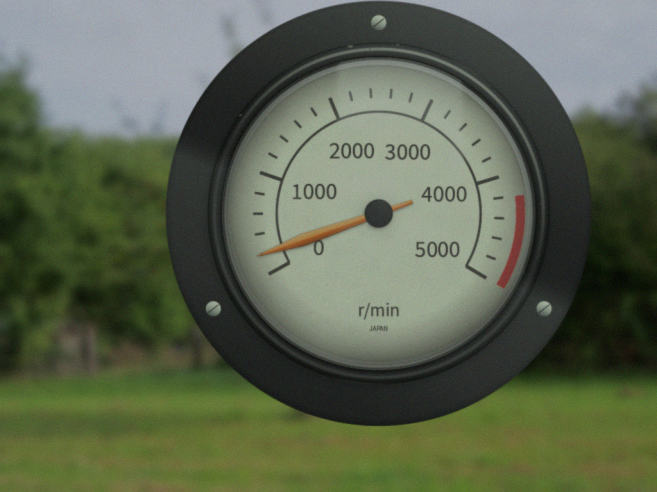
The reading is 200 rpm
